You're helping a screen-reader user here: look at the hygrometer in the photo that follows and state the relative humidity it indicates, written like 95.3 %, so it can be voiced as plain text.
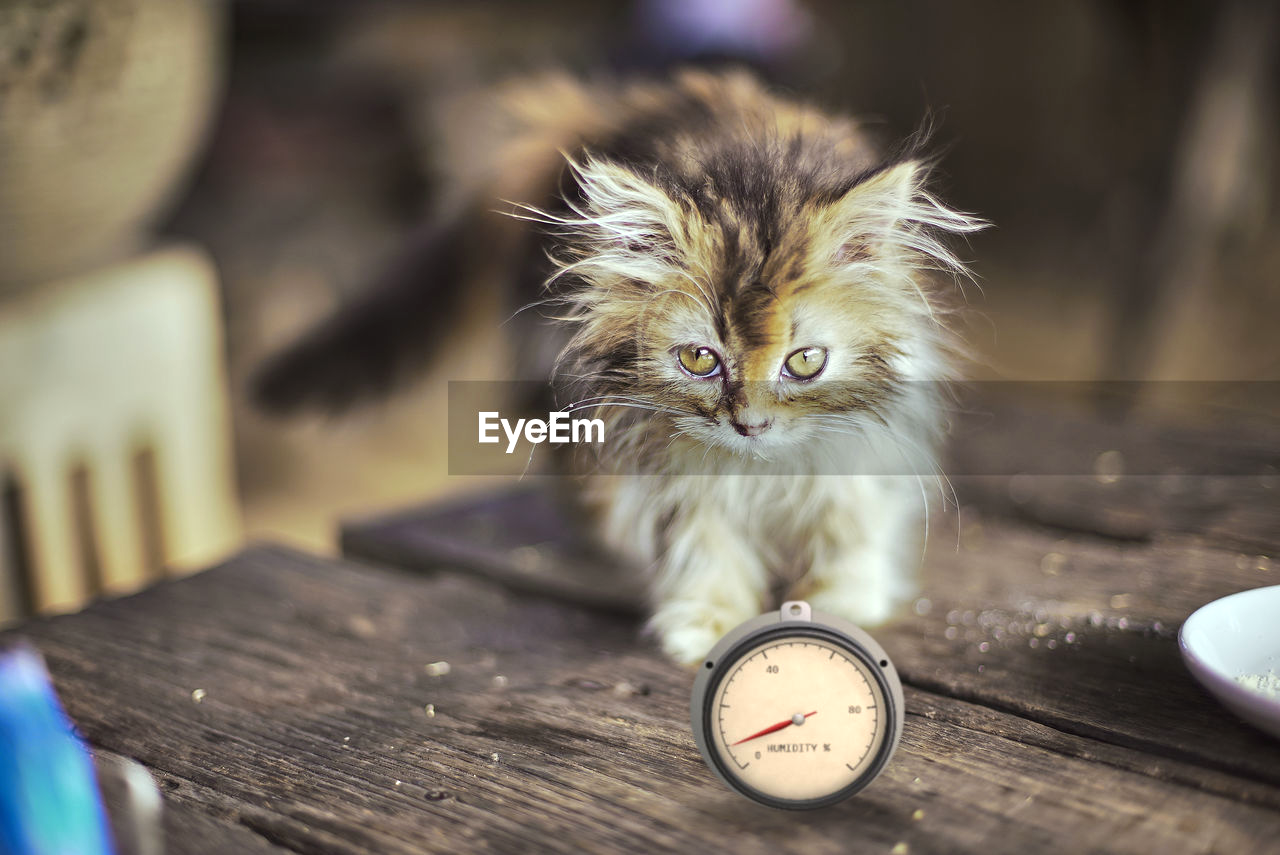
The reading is 8 %
